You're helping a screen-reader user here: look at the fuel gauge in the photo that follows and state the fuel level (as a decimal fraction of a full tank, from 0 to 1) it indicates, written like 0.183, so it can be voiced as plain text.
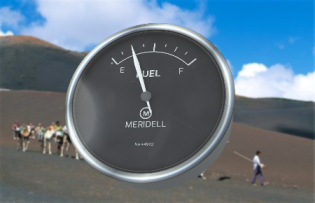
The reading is 0.25
